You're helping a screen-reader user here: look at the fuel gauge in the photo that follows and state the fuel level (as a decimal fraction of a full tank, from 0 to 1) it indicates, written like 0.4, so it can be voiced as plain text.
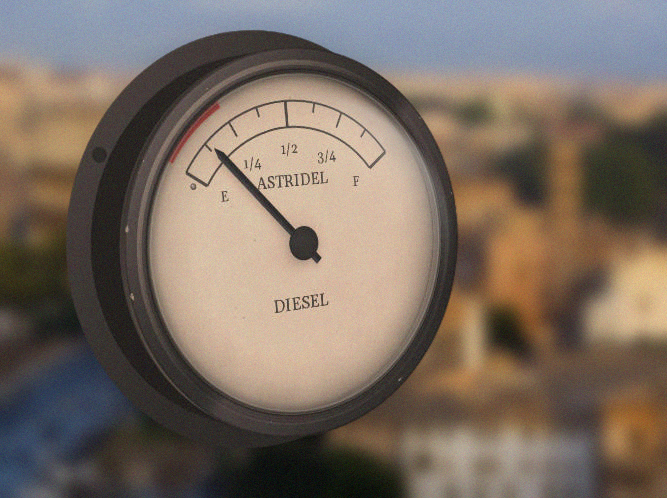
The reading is 0.125
